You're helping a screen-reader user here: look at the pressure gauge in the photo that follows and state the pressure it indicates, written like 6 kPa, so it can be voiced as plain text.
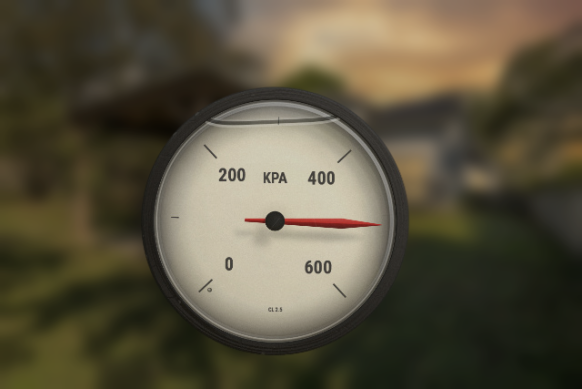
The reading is 500 kPa
